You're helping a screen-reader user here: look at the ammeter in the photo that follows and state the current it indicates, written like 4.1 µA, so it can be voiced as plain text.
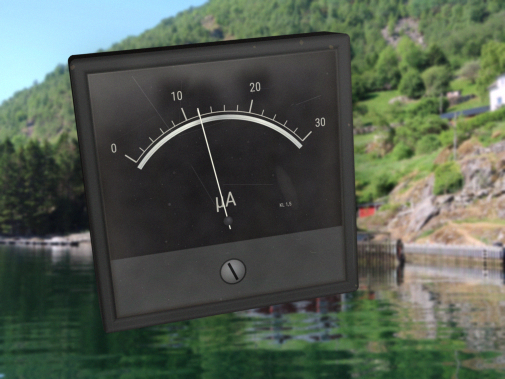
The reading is 12 µA
